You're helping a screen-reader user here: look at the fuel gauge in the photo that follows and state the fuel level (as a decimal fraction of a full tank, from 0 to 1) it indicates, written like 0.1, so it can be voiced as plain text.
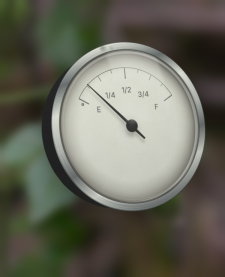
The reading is 0.125
